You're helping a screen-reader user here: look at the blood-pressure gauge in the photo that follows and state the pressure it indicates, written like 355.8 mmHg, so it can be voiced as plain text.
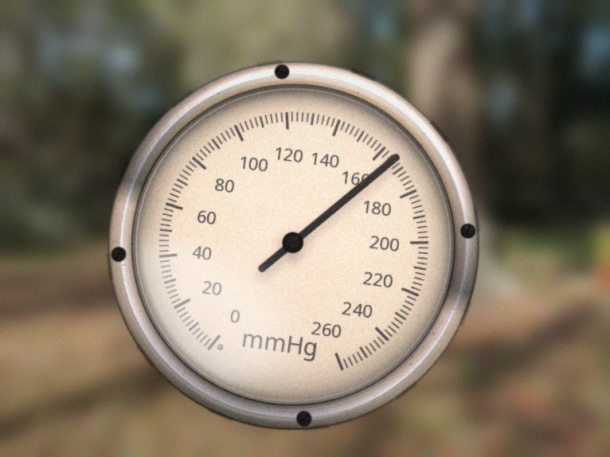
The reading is 166 mmHg
